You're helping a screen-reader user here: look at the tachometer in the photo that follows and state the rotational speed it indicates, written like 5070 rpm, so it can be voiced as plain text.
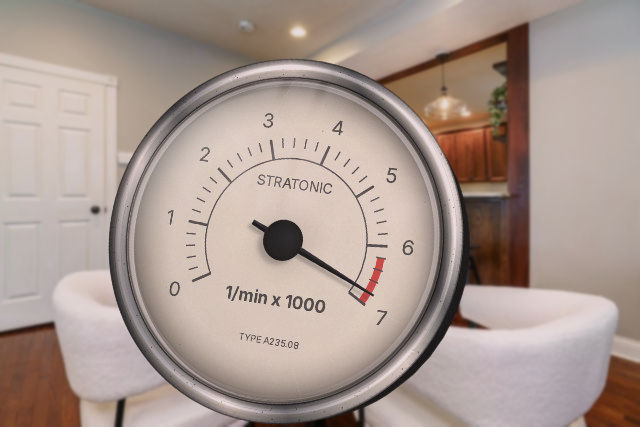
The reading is 6800 rpm
